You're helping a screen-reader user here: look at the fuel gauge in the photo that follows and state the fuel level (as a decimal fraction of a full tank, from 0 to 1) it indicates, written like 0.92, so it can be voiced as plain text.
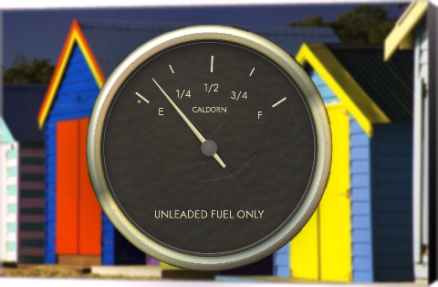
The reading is 0.125
